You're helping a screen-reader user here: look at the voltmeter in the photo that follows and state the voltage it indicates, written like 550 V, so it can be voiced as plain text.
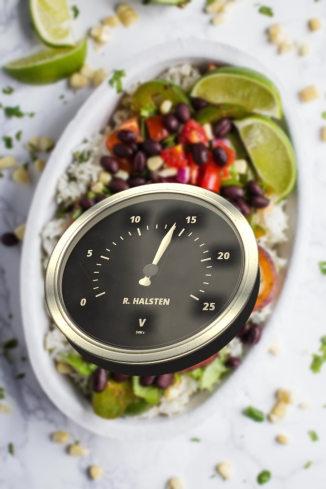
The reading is 14 V
